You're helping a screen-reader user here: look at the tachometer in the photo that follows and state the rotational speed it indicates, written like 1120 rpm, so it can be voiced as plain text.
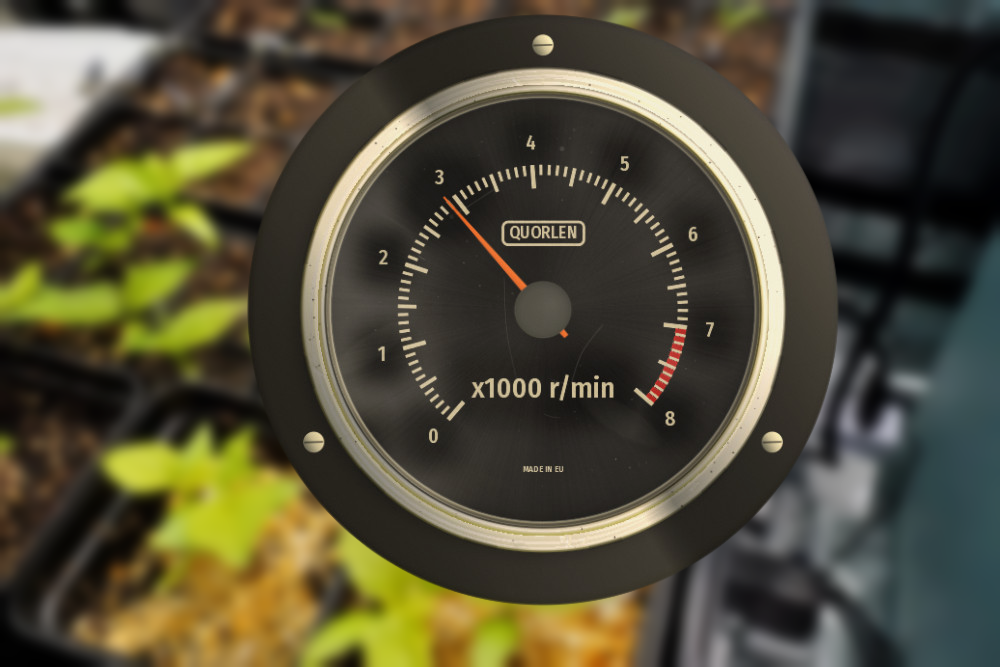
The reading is 2900 rpm
